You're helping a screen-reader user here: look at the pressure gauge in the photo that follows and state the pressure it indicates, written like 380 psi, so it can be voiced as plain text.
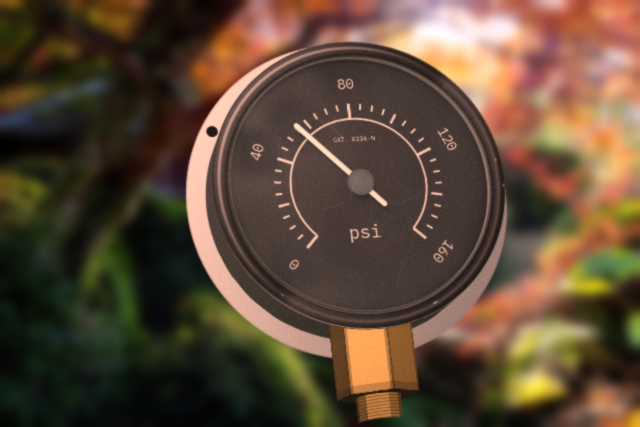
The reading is 55 psi
